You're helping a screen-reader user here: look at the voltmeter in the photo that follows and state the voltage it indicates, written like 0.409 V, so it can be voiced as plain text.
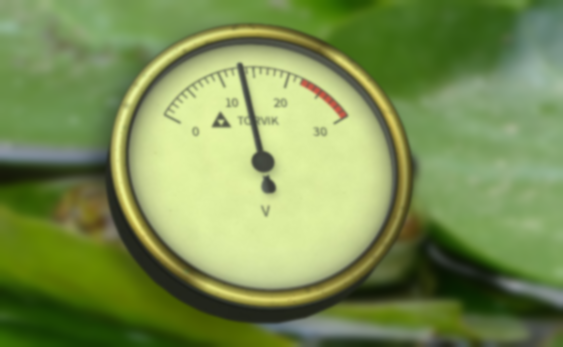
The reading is 13 V
